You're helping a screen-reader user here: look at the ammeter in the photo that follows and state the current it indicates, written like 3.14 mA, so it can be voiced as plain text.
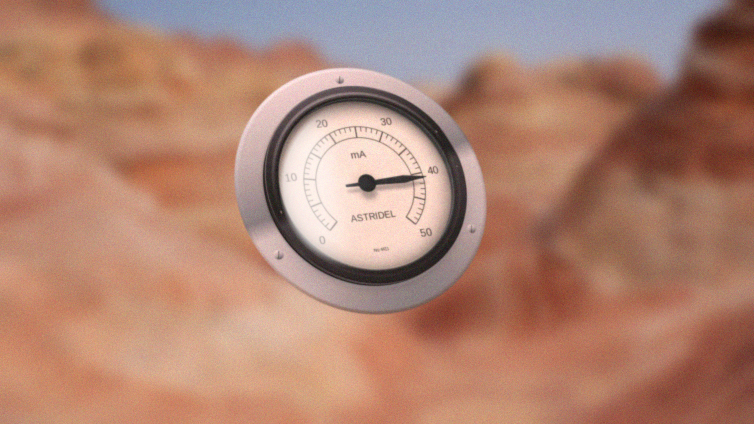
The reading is 41 mA
